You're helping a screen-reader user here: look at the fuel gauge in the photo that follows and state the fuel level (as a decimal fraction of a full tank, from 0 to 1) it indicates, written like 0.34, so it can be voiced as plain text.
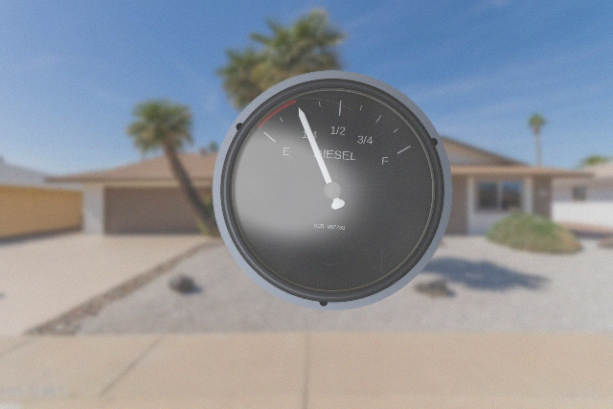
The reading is 0.25
